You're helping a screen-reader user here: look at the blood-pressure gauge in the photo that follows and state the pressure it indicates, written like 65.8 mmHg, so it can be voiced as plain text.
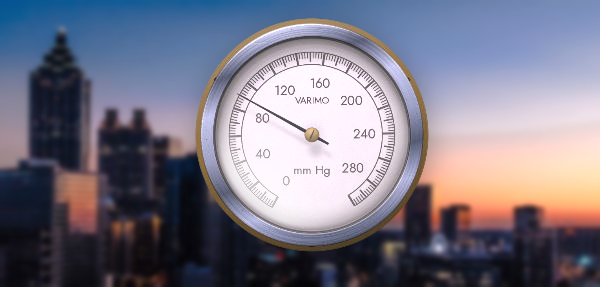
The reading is 90 mmHg
